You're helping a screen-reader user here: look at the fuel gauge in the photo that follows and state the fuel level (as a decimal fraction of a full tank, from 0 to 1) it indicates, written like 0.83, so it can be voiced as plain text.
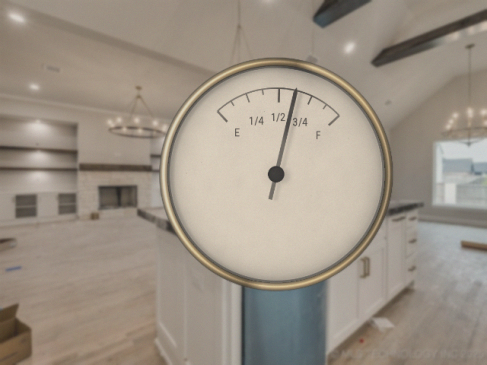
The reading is 0.625
